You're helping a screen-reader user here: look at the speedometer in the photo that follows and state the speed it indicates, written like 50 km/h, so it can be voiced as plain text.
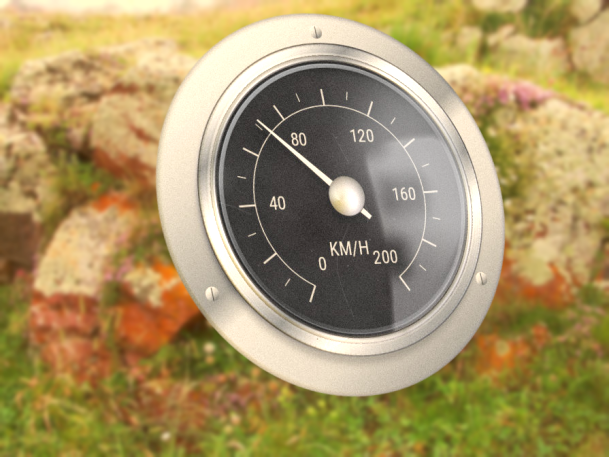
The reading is 70 km/h
